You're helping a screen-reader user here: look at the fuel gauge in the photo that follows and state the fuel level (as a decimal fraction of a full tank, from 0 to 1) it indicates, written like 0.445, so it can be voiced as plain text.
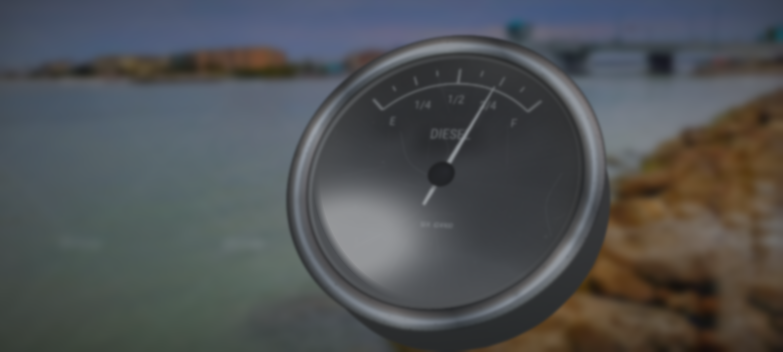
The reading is 0.75
